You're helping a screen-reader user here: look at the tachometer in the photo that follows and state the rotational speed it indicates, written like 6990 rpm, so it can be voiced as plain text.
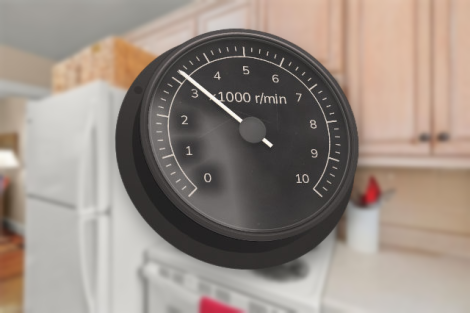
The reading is 3200 rpm
